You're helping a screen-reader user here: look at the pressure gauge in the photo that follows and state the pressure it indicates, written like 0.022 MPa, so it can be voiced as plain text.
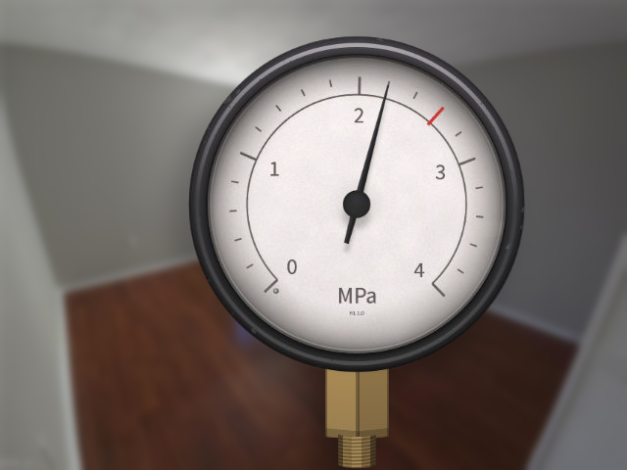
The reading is 2.2 MPa
